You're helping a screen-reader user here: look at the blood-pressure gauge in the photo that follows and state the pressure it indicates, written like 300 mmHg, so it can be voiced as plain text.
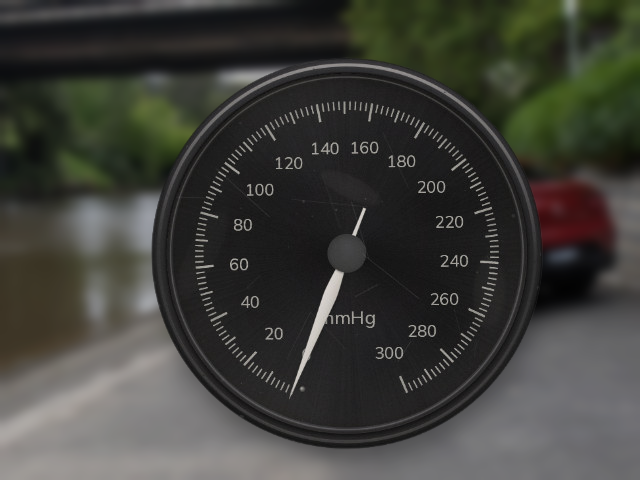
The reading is 0 mmHg
